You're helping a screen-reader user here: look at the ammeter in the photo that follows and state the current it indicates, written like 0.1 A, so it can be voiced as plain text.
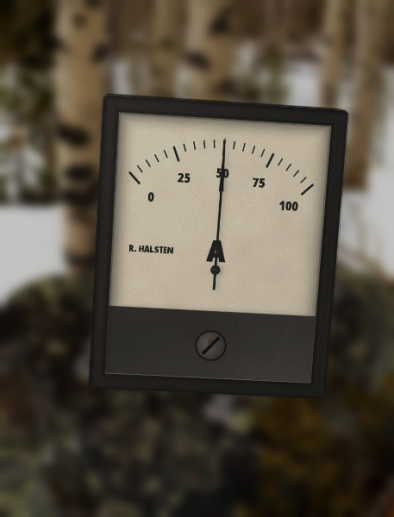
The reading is 50 A
